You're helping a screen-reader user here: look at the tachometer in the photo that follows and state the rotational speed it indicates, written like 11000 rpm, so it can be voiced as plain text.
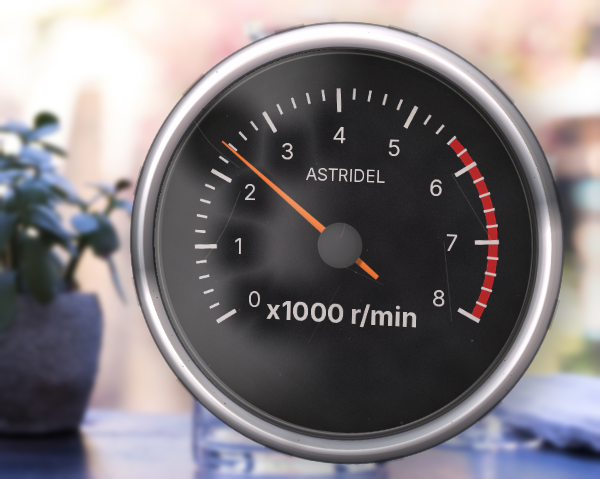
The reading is 2400 rpm
